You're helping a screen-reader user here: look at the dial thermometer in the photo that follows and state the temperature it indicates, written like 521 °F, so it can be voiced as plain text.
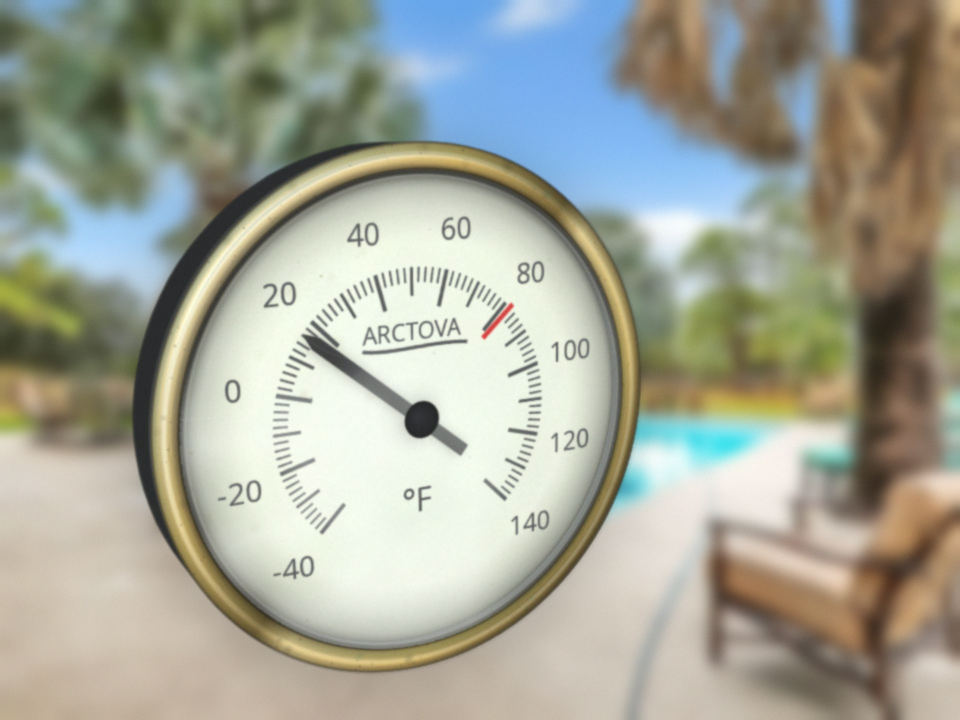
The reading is 16 °F
